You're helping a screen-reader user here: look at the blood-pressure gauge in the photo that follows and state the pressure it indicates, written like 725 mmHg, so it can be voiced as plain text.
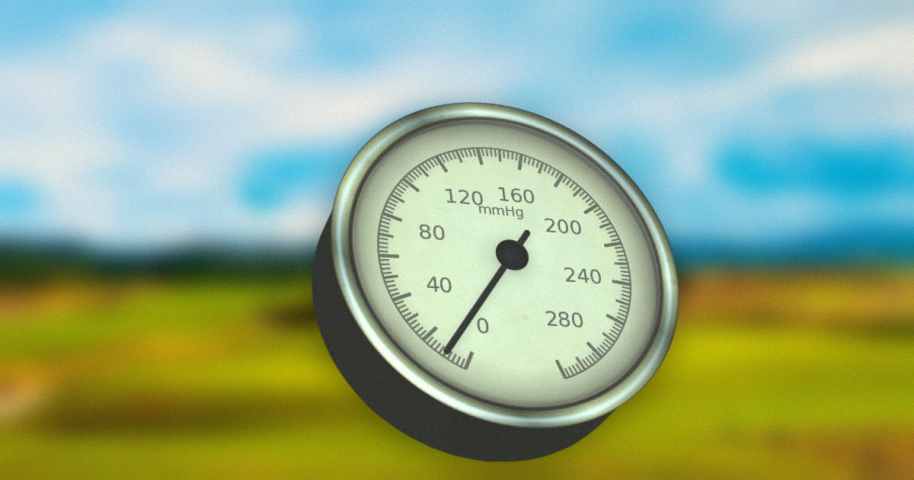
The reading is 10 mmHg
